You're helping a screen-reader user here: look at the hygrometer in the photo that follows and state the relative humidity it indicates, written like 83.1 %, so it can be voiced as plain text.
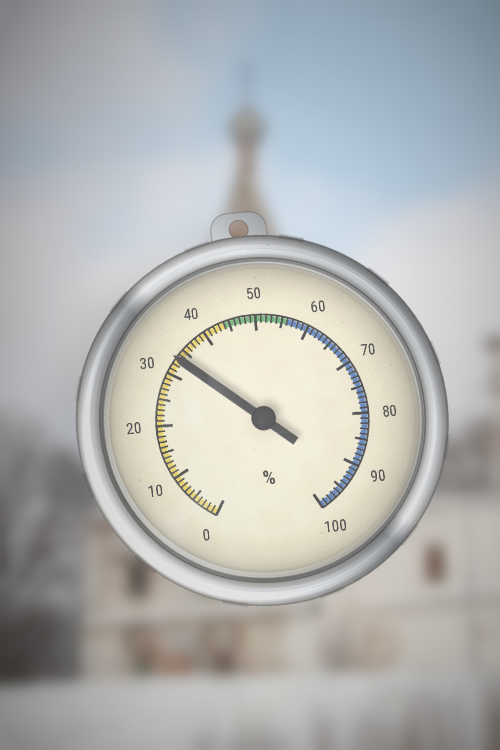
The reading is 33 %
